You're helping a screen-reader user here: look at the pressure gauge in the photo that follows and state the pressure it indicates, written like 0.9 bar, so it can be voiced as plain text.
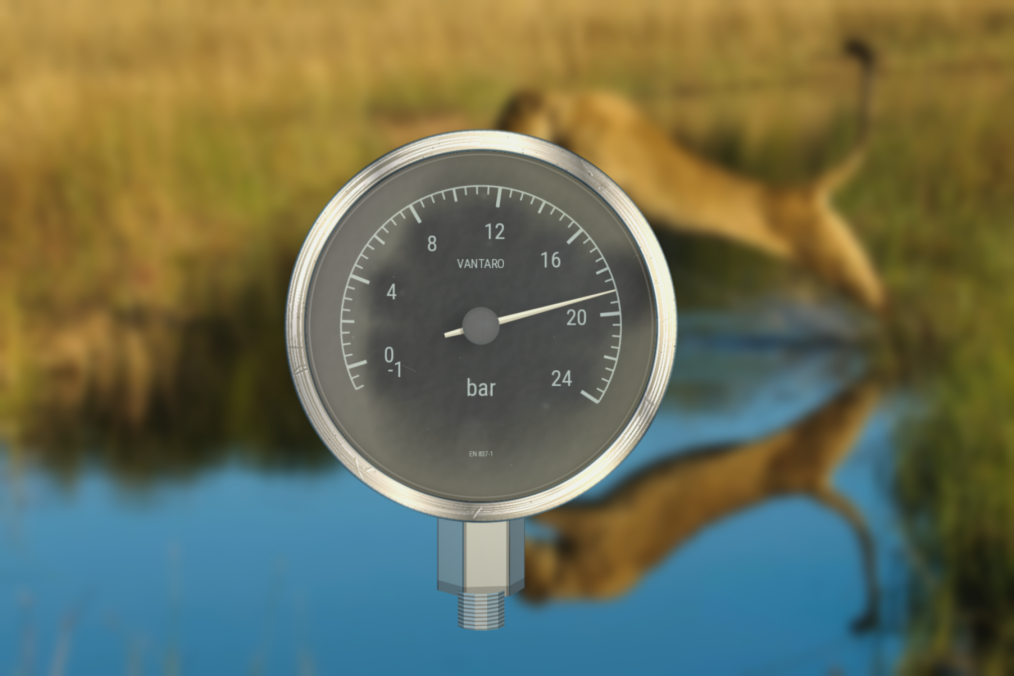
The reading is 19 bar
